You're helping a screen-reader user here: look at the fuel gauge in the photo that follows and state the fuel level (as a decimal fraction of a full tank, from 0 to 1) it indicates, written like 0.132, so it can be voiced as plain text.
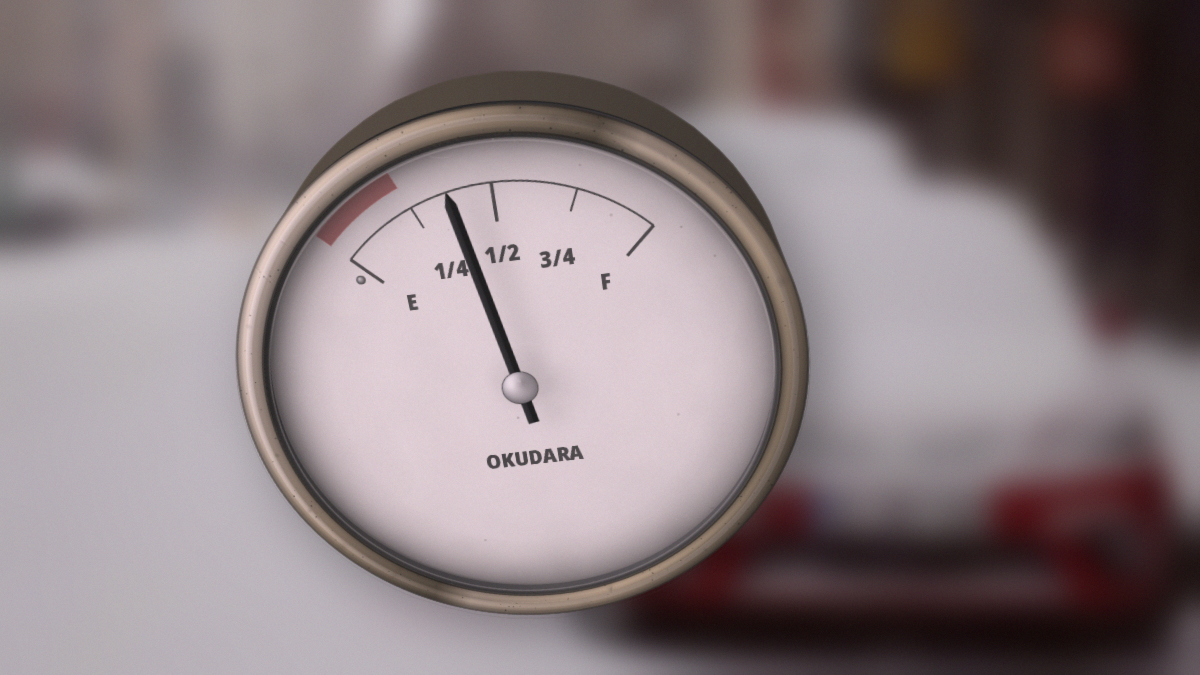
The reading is 0.375
